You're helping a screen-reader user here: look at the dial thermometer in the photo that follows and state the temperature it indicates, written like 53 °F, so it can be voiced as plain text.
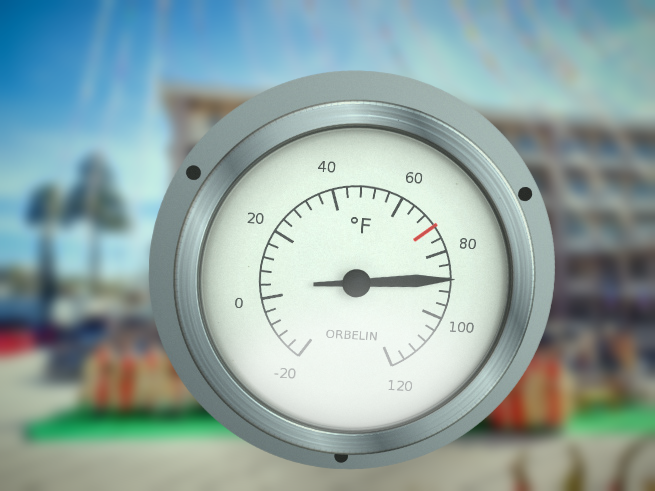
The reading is 88 °F
